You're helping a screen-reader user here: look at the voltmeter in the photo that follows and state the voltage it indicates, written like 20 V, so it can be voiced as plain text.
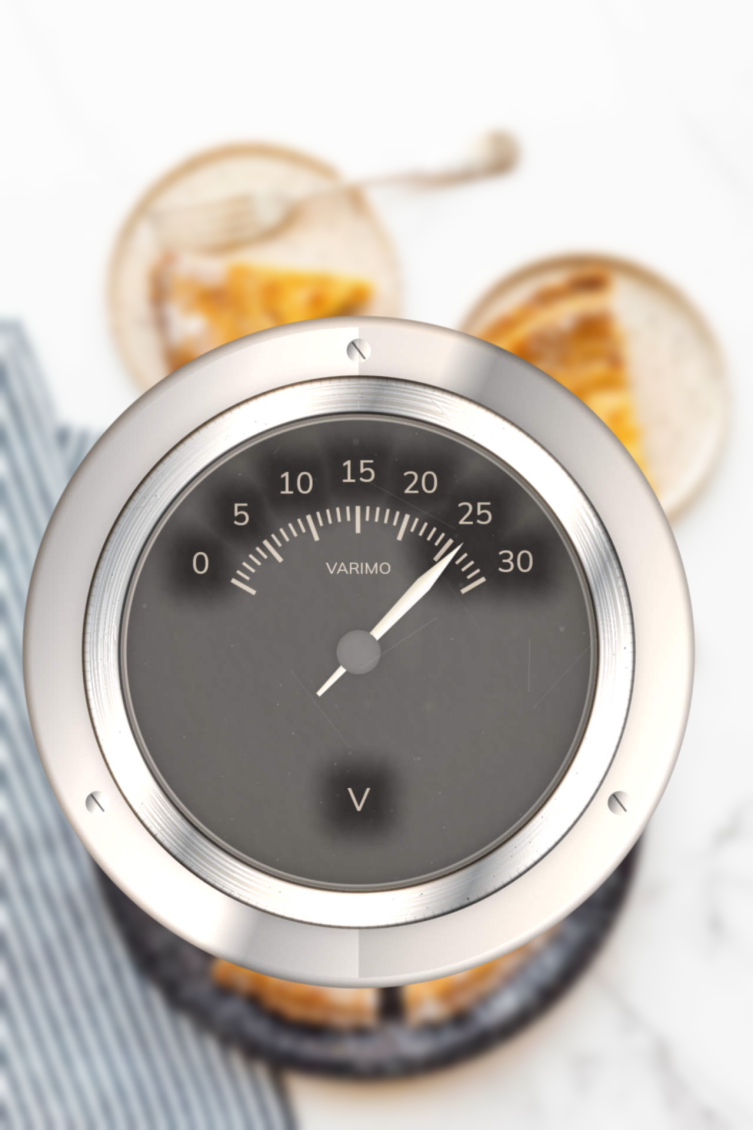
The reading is 26 V
